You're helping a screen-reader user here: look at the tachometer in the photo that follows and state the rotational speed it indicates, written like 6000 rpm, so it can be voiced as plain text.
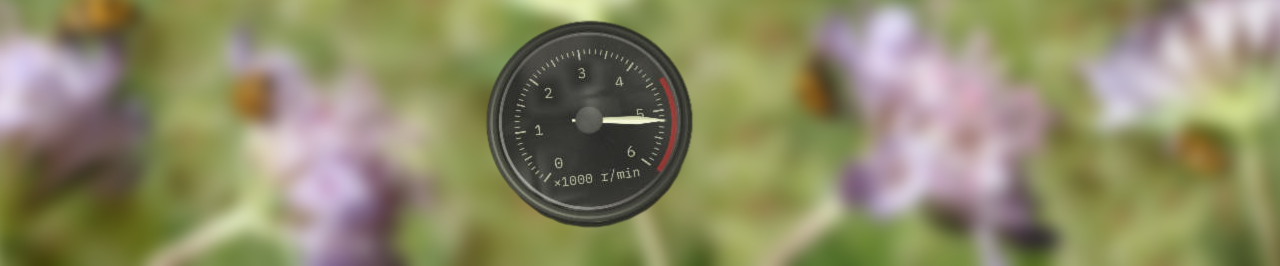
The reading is 5200 rpm
